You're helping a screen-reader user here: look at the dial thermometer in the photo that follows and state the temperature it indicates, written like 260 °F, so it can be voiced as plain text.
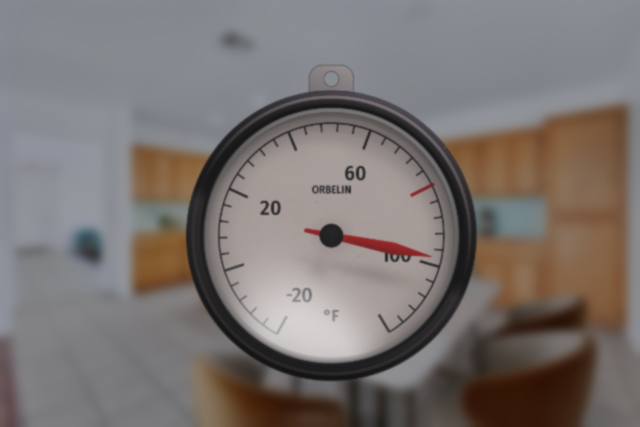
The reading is 98 °F
